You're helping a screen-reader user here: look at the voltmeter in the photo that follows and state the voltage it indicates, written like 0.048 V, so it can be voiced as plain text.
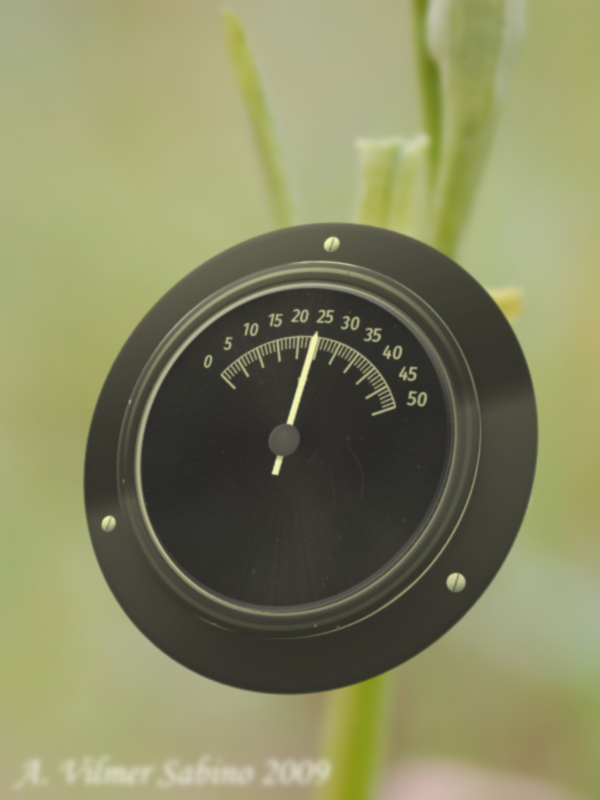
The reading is 25 V
